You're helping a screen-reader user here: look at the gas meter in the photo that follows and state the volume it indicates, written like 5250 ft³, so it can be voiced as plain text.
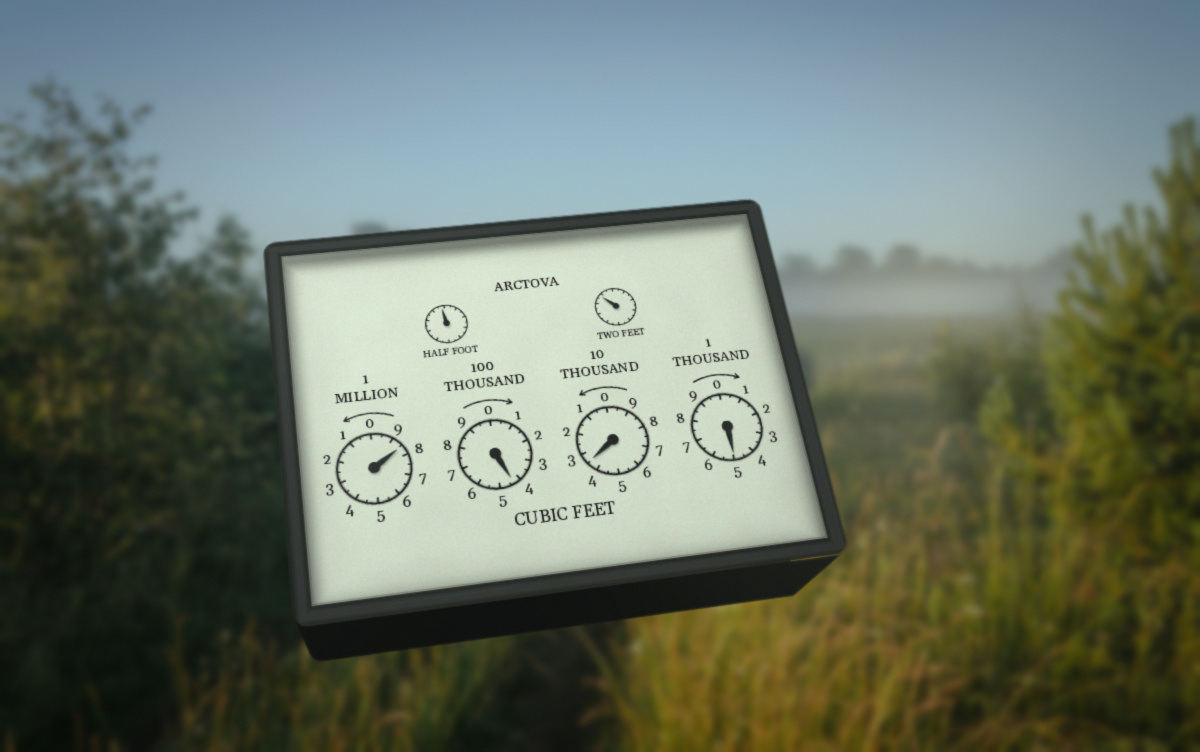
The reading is 843500 ft³
